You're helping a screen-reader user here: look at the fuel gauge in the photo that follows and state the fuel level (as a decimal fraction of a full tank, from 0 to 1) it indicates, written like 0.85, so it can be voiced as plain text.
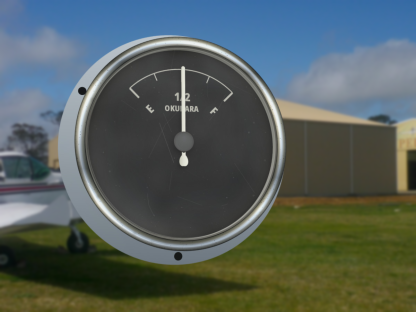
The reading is 0.5
